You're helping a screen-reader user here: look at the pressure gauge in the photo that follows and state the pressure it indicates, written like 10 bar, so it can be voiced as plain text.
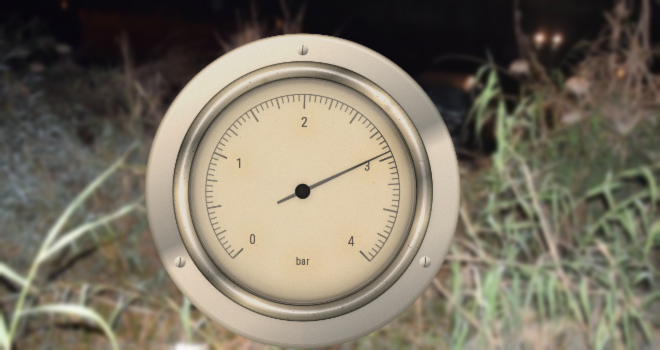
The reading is 2.95 bar
